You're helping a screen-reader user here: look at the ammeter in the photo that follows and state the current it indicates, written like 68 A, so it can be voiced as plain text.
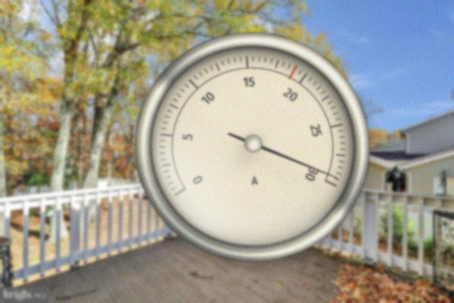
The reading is 29.5 A
